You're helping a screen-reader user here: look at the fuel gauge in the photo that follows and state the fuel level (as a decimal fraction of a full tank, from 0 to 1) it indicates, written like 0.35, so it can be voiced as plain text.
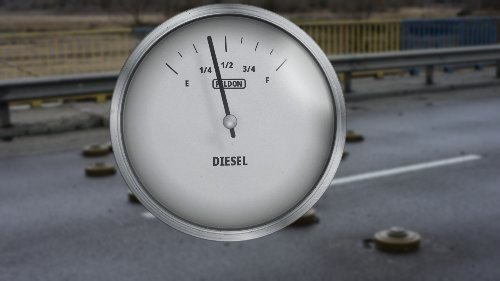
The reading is 0.375
